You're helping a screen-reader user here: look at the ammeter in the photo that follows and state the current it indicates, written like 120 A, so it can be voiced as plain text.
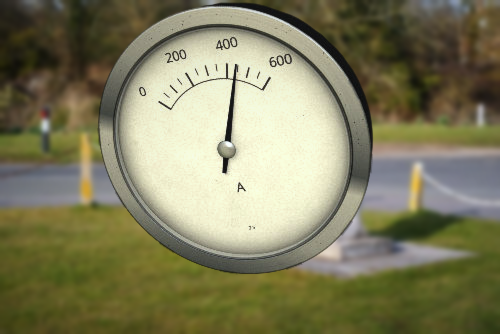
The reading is 450 A
